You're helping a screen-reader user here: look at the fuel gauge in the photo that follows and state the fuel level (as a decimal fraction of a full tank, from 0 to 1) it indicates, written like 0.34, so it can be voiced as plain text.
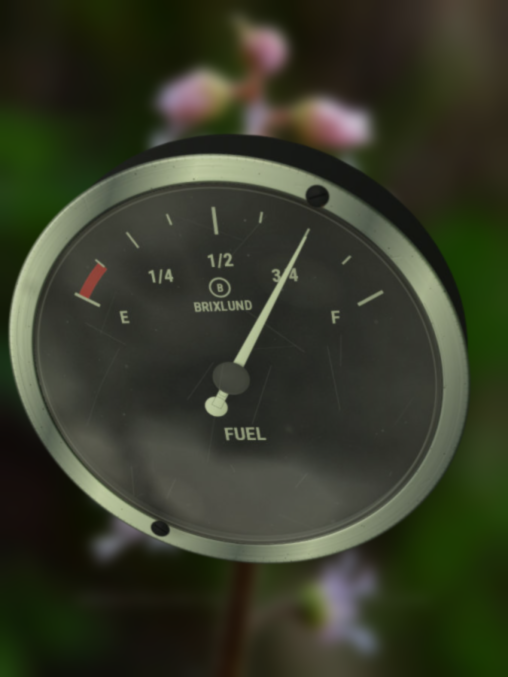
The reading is 0.75
